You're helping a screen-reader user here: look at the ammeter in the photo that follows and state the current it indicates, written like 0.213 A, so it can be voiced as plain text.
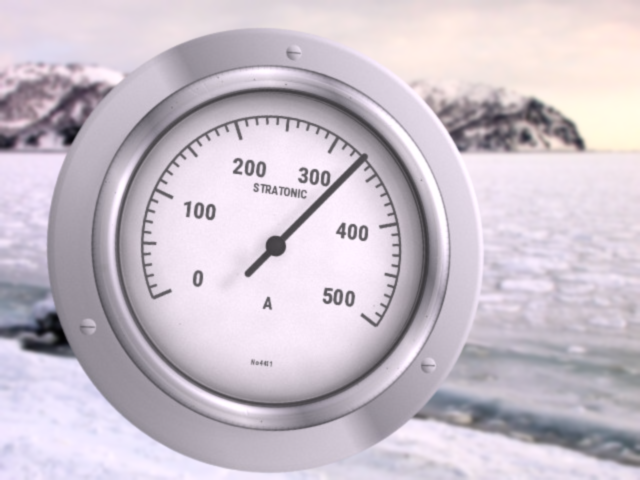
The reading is 330 A
